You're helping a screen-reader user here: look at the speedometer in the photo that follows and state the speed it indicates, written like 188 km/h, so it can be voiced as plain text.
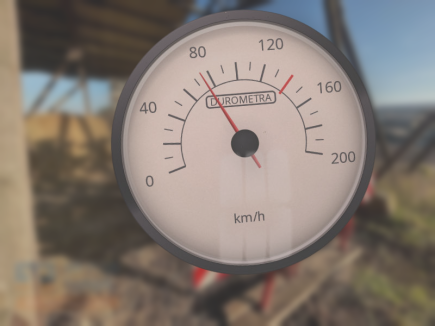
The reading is 75 km/h
